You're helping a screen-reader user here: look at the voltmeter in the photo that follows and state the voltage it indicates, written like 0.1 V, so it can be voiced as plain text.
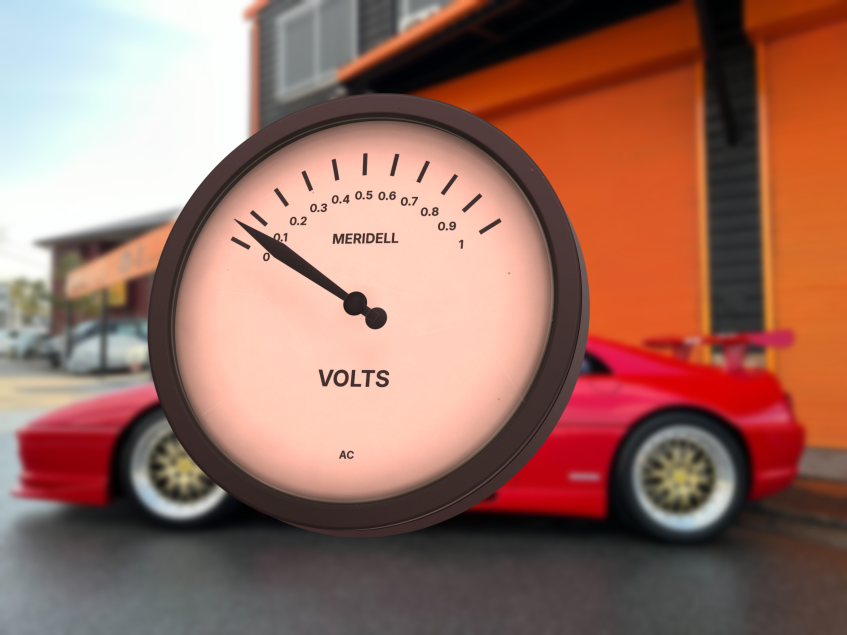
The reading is 0.05 V
